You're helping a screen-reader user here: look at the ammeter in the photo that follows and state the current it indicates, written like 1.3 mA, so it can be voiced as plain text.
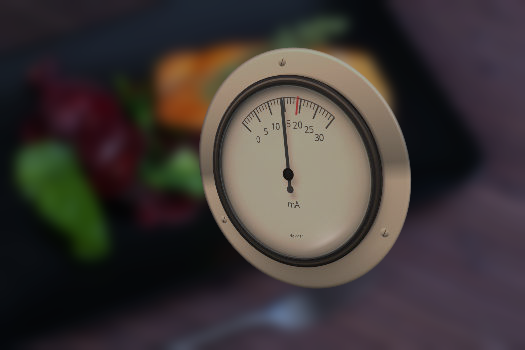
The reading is 15 mA
